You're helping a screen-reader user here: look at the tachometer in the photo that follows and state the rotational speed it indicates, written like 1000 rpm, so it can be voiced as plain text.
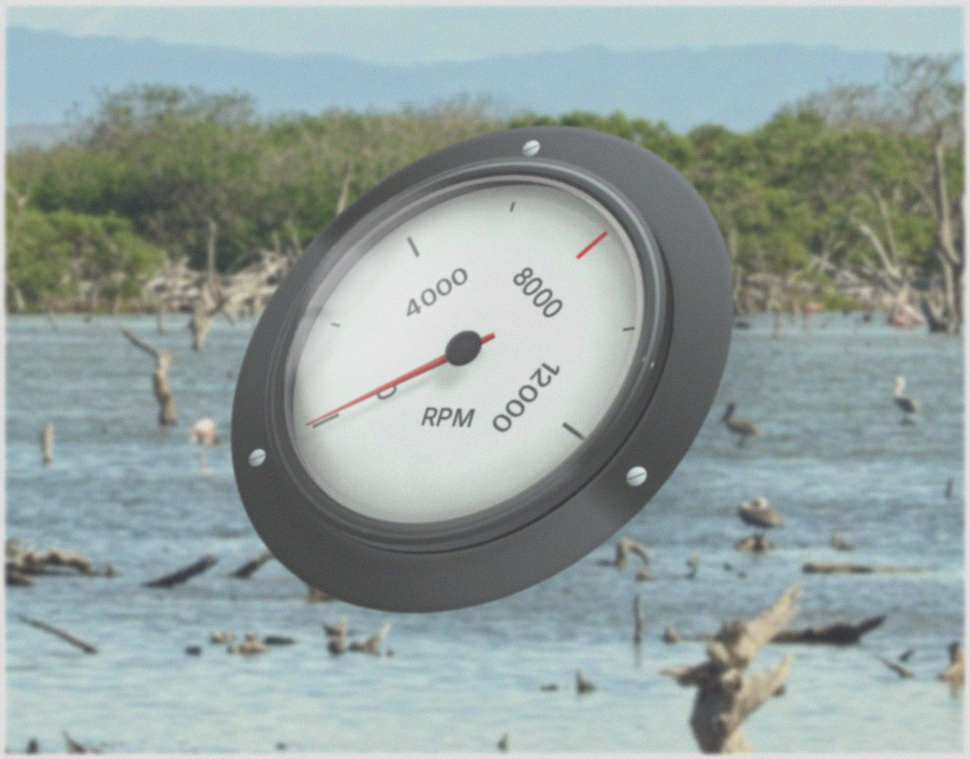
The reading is 0 rpm
